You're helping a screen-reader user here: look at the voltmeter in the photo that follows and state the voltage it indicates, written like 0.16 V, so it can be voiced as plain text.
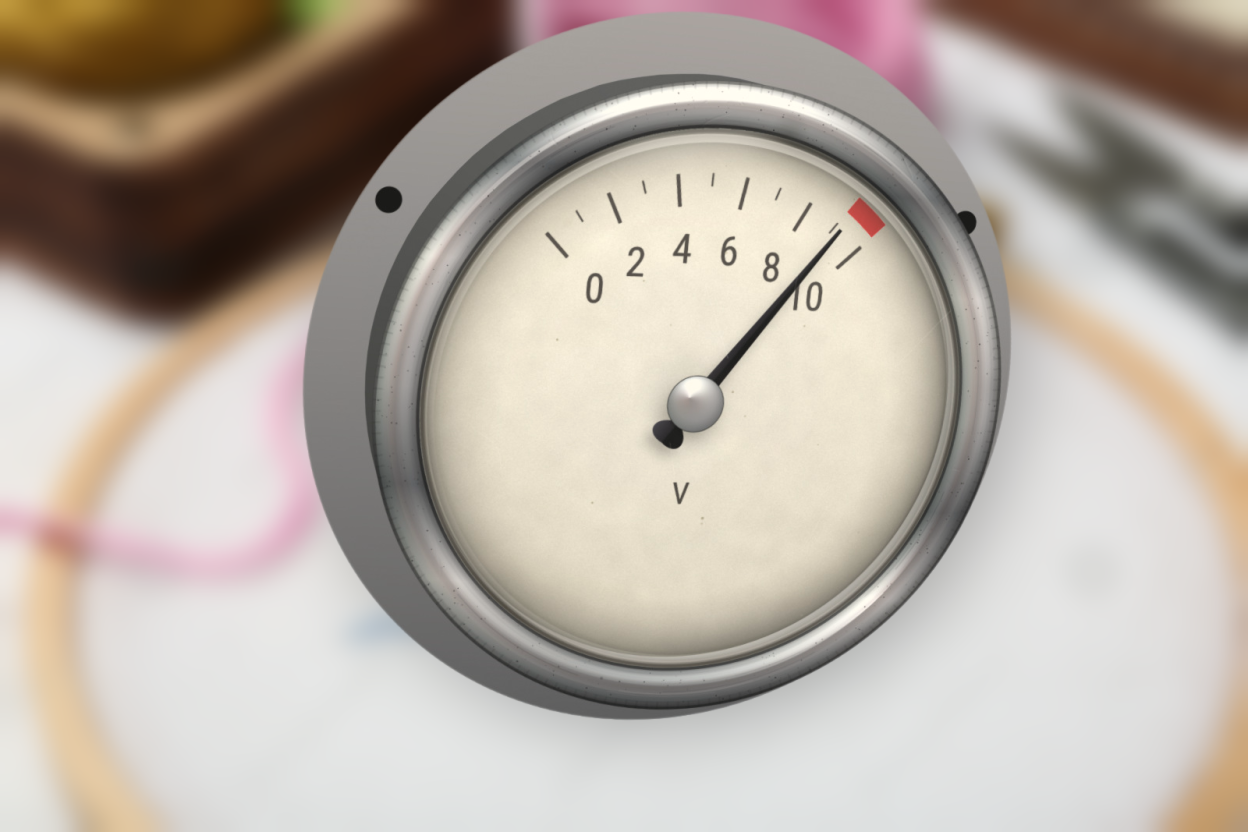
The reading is 9 V
